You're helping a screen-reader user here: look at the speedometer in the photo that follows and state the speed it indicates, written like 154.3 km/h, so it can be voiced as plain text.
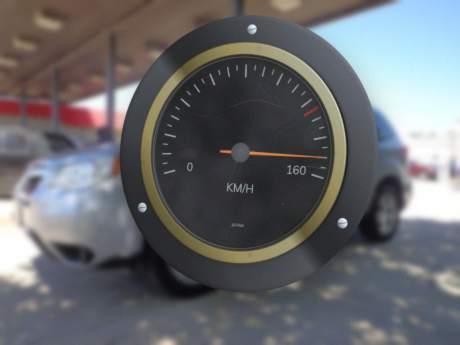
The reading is 150 km/h
